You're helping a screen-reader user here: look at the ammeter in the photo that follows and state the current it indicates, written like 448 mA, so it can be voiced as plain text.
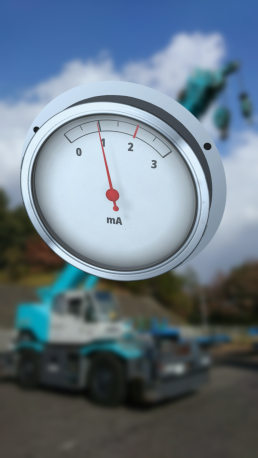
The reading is 1 mA
